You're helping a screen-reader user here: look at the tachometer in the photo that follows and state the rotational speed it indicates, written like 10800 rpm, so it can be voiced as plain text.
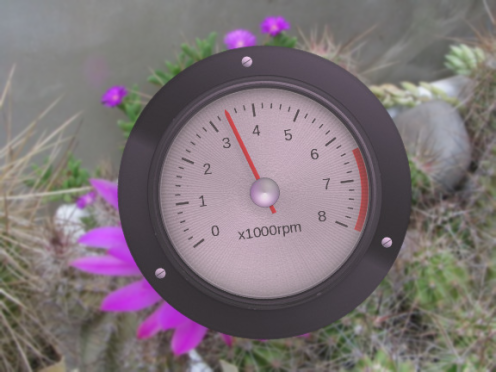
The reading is 3400 rpm
